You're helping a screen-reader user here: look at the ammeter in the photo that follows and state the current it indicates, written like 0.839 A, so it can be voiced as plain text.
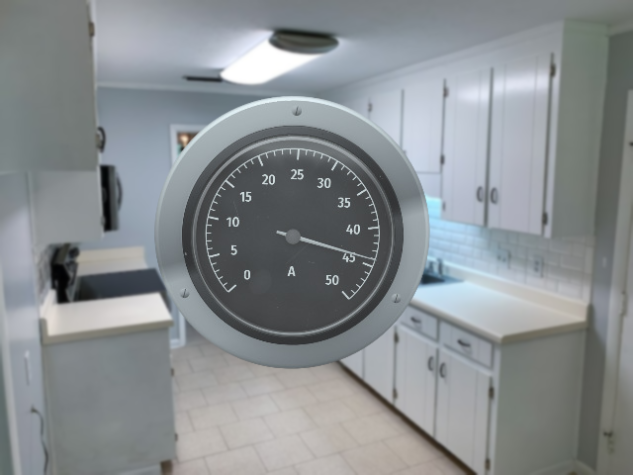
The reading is 44 A
